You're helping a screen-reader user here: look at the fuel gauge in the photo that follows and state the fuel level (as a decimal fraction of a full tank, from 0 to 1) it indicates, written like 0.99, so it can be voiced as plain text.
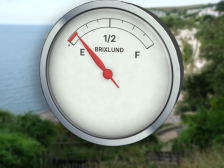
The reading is 0.125
